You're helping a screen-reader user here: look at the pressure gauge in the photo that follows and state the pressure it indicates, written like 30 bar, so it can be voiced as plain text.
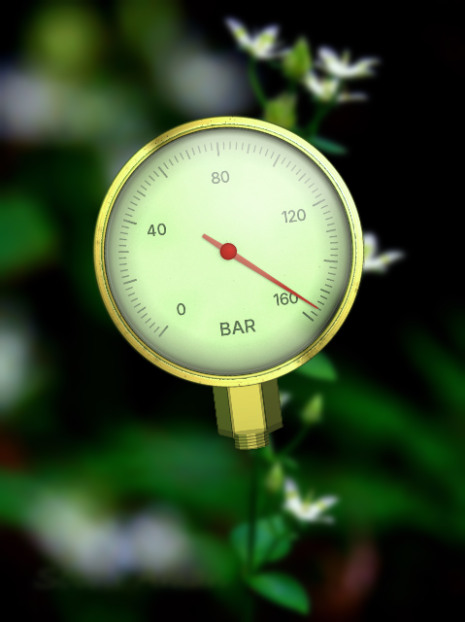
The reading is 156 bar
